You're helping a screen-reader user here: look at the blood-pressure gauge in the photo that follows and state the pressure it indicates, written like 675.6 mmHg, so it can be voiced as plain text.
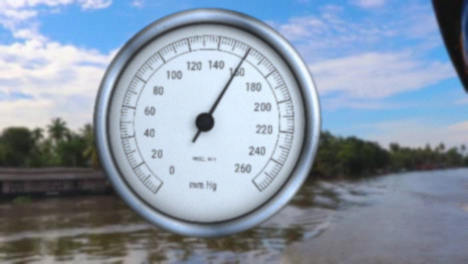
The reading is 160 mmHg
